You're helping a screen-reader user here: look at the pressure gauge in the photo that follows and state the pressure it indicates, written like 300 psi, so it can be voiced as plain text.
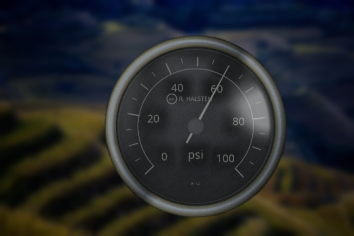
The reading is 60 psi
